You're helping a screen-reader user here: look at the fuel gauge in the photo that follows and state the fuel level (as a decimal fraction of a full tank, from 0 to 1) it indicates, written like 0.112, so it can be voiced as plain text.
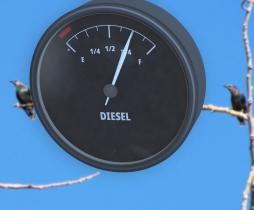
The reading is 0.75
